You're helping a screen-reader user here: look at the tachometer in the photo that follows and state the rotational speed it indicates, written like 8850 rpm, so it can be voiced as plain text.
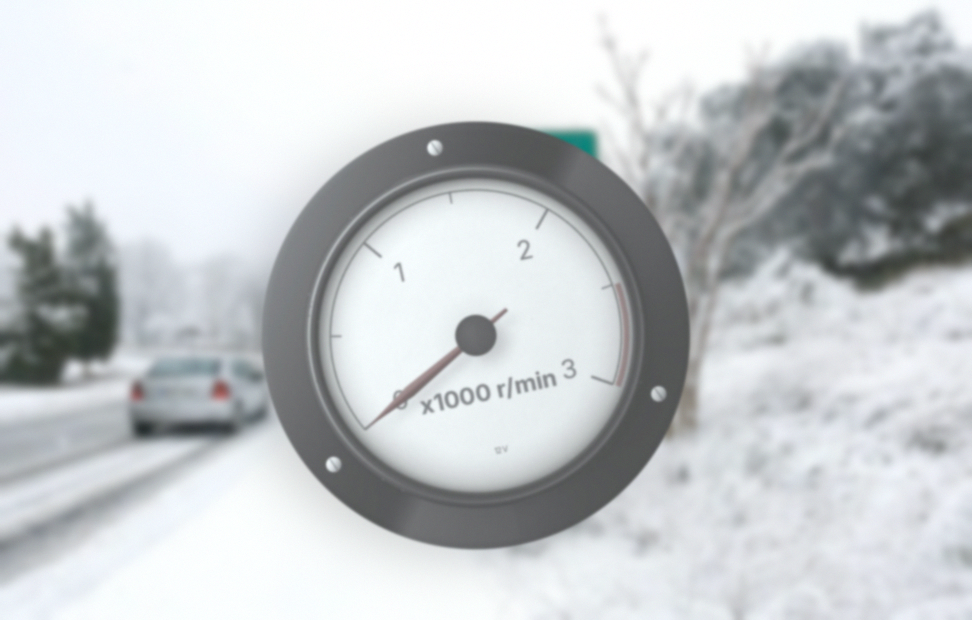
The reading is 0 rpm
